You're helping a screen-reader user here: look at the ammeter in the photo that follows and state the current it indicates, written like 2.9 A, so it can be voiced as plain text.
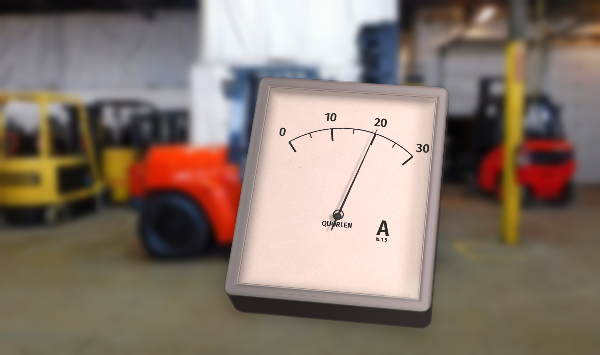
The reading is 20 A
